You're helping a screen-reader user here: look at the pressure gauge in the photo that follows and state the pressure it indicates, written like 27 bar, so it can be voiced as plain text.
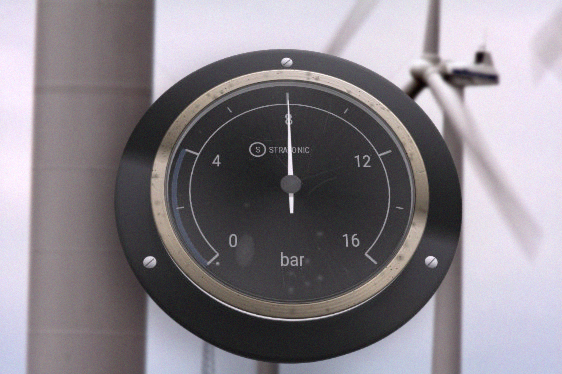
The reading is 8 bar
